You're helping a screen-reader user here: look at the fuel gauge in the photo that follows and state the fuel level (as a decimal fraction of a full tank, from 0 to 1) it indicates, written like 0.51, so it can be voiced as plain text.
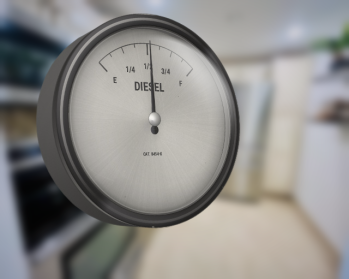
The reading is 0.5
